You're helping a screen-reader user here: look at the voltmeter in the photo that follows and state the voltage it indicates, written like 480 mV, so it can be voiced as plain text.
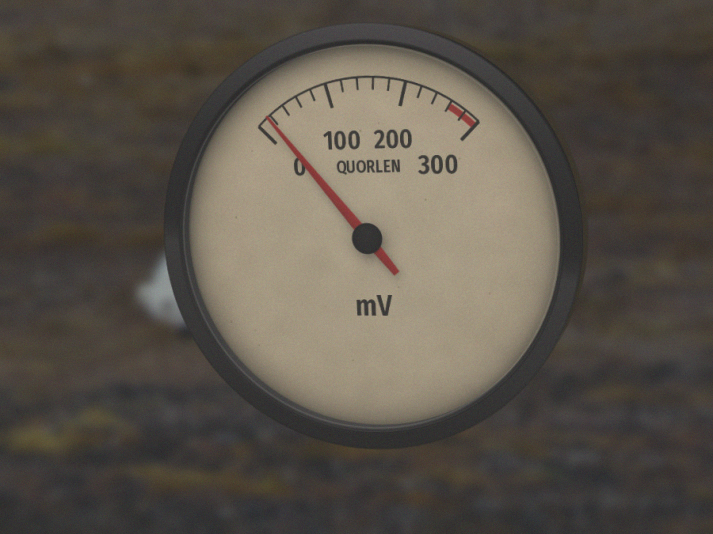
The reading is 20 mV
